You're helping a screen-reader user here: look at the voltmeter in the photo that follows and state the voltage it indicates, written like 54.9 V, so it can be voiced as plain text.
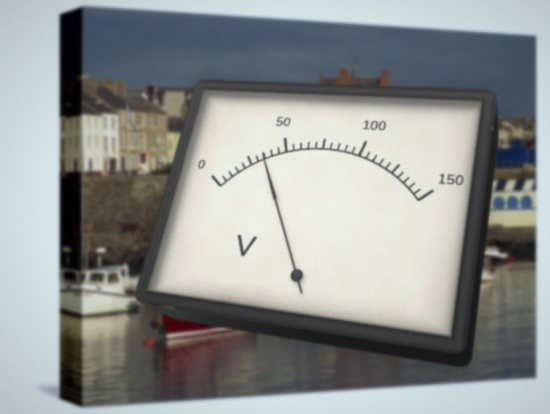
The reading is 35 V
